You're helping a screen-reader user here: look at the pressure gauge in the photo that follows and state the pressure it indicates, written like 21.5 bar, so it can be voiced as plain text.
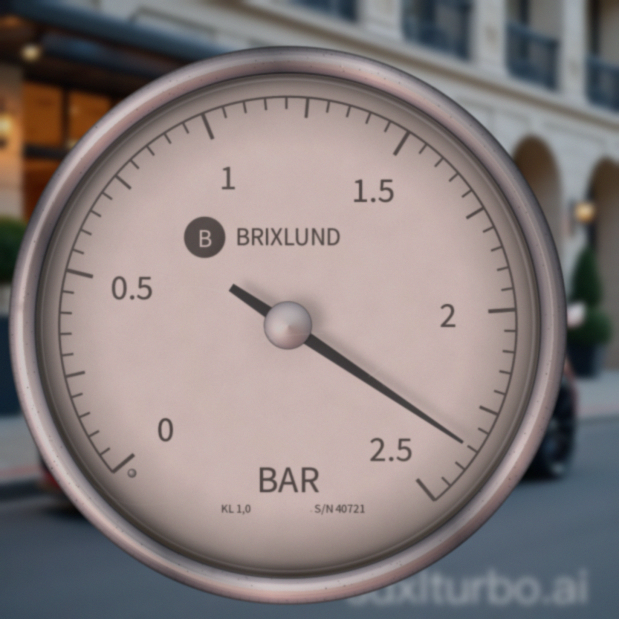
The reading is 2.35 bar
